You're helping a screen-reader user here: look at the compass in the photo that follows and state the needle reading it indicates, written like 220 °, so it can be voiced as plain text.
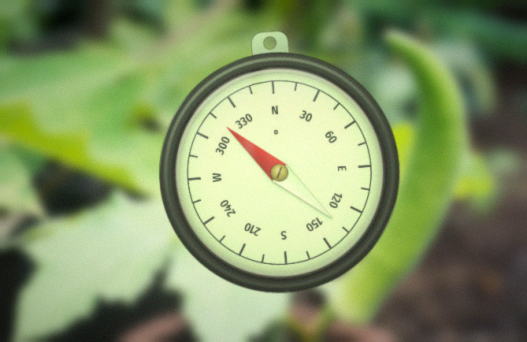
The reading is 315 °
